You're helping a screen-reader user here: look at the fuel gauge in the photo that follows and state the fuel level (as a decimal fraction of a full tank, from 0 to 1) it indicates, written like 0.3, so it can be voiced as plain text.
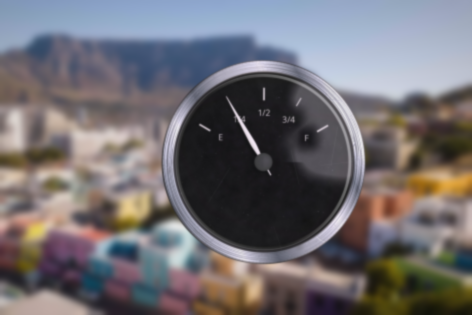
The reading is 0.25
